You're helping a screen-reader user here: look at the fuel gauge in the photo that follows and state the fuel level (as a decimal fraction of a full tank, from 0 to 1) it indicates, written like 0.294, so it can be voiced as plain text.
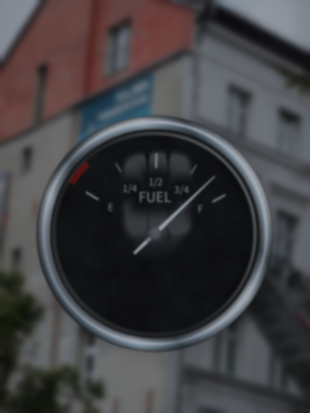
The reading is 0.875
